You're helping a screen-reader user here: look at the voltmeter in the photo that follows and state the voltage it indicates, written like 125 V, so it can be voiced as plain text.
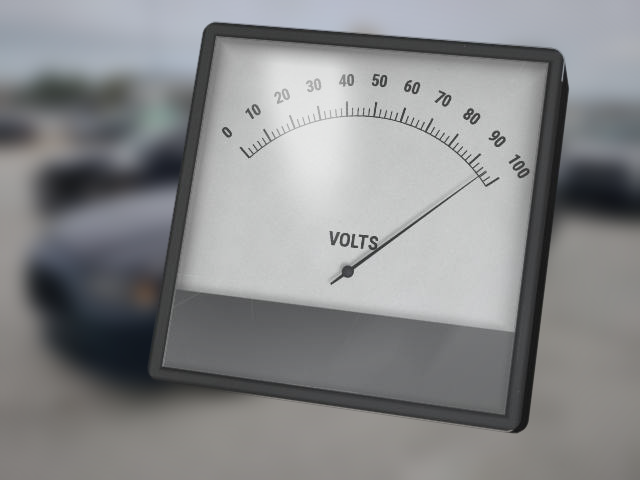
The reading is 96 V
